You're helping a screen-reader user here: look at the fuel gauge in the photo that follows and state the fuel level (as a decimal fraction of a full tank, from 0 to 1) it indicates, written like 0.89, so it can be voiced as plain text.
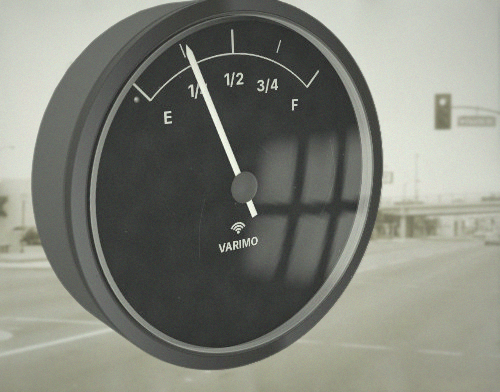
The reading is 0.25
